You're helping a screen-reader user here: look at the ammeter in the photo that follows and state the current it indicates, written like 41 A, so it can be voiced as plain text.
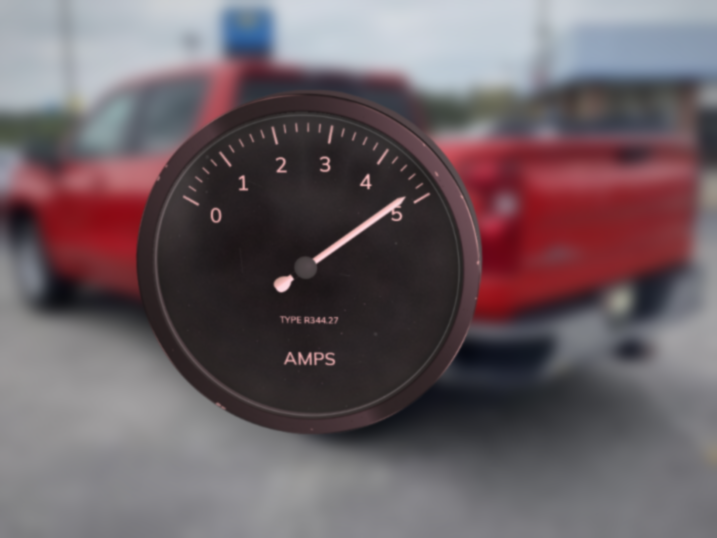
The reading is 4.8 A
